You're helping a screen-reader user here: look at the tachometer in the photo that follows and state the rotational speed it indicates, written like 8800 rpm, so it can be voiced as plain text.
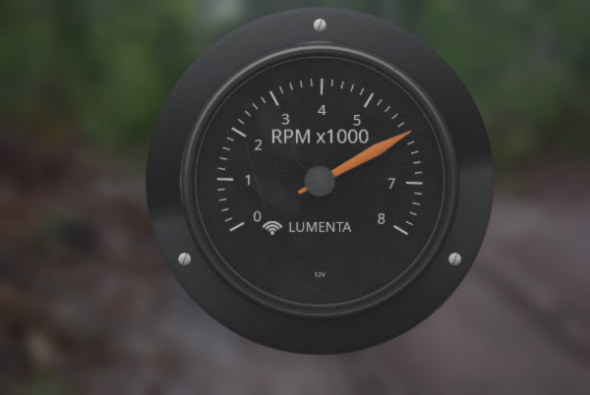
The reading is 6000 rpm
